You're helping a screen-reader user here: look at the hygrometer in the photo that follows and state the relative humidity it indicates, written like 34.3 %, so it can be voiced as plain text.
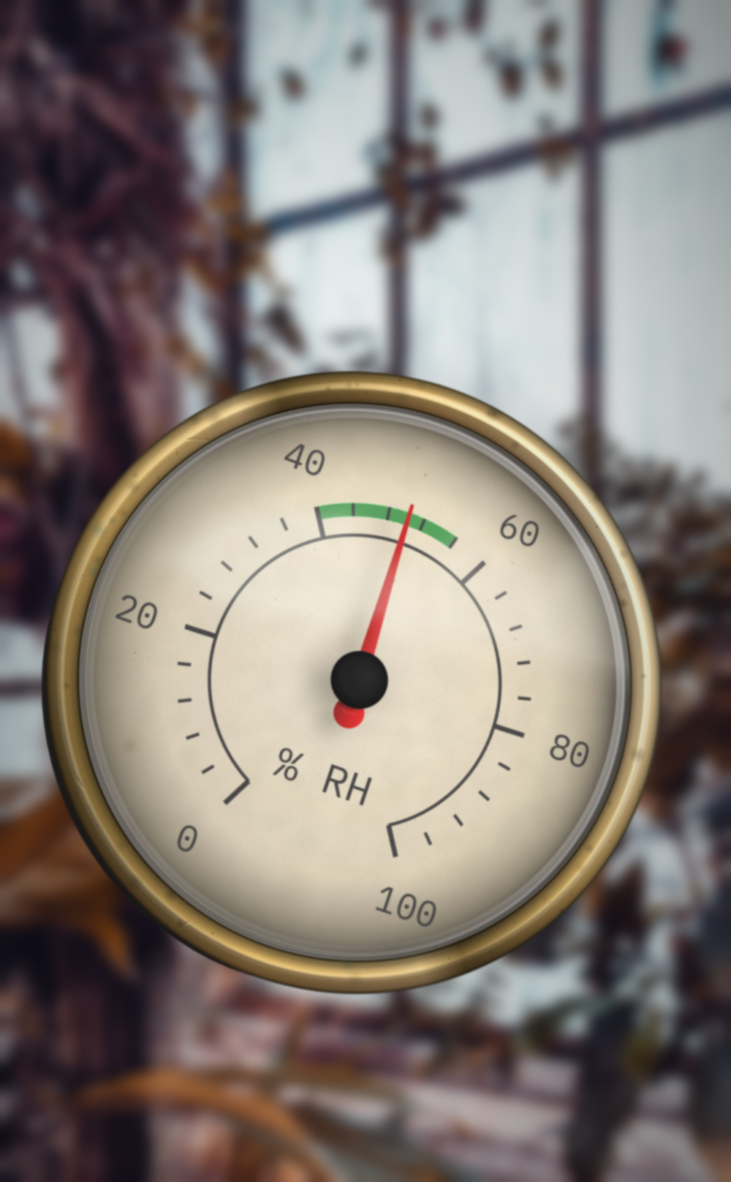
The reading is 50 %
